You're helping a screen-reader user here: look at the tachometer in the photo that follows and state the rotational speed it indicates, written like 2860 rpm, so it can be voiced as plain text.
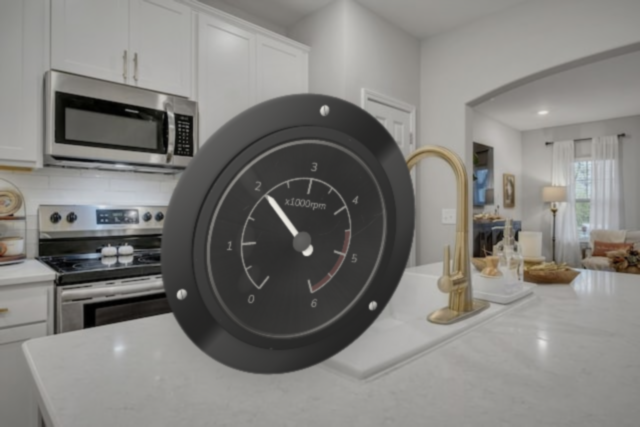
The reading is 2000 rpm
